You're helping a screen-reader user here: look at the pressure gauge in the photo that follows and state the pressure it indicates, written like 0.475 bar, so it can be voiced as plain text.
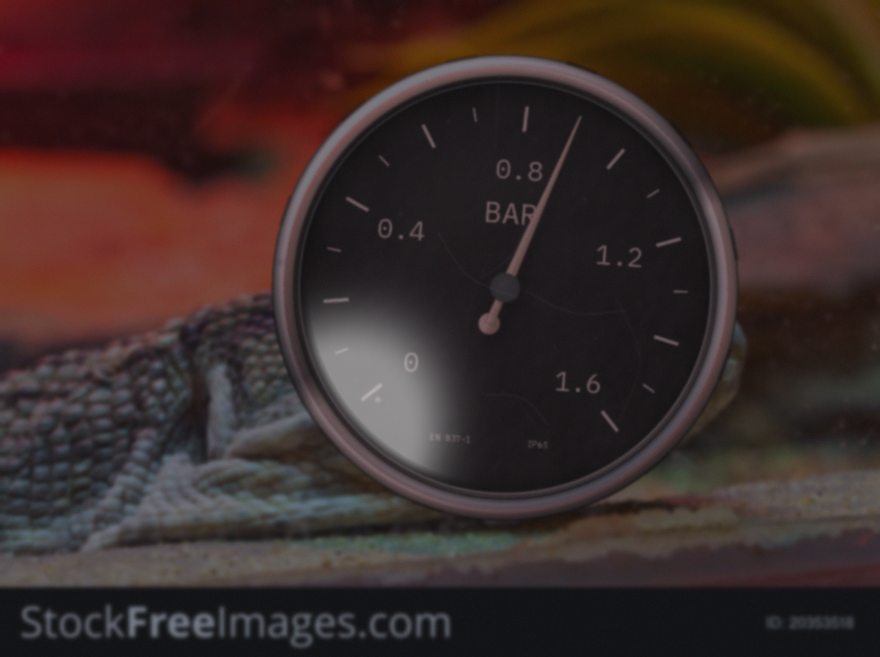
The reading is 0.9 bar
